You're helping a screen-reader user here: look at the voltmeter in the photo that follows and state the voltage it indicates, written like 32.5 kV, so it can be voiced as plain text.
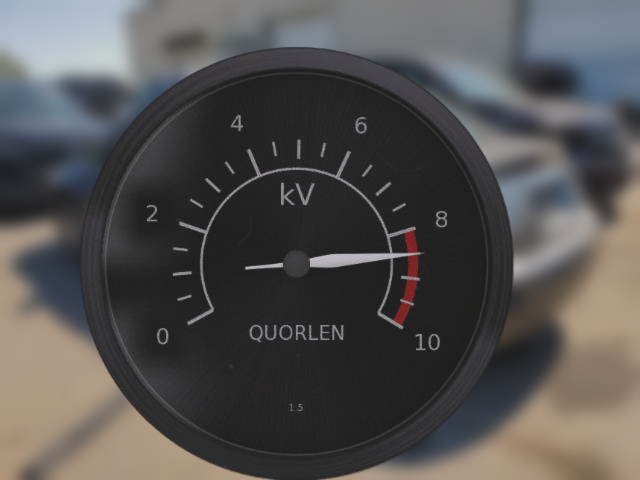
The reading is 8.5 kV
